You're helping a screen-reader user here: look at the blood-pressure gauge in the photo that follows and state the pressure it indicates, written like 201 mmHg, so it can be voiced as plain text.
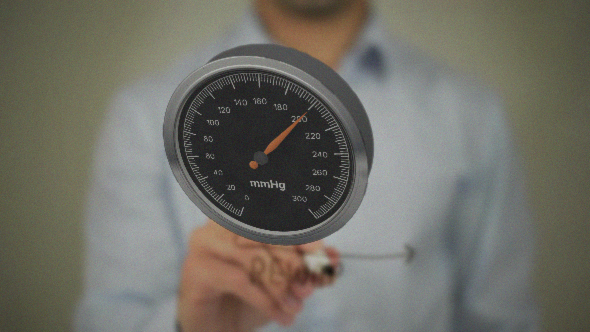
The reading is 200 mmHg
